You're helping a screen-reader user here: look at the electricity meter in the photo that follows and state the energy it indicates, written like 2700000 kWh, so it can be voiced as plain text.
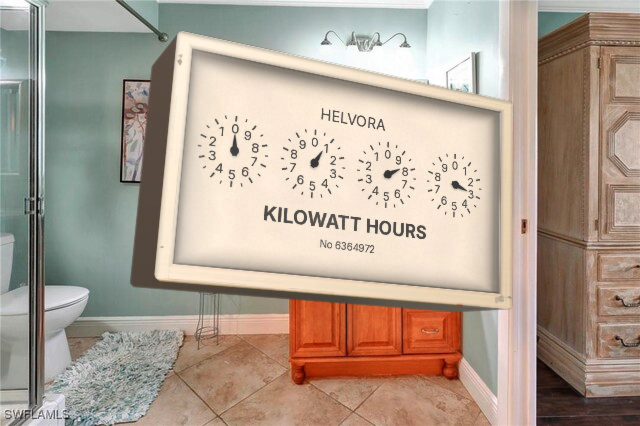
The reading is 83 kWh
